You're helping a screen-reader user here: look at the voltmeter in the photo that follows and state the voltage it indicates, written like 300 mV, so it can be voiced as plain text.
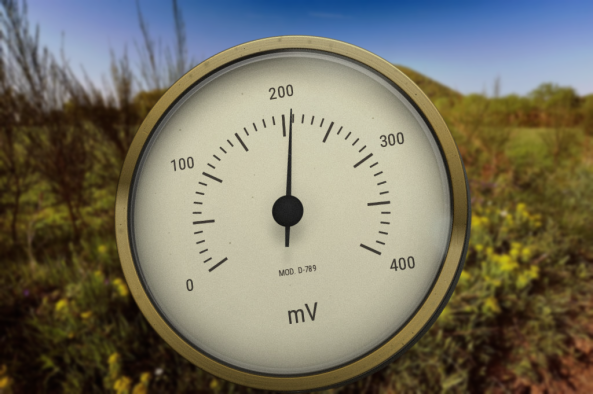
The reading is 210 mV
